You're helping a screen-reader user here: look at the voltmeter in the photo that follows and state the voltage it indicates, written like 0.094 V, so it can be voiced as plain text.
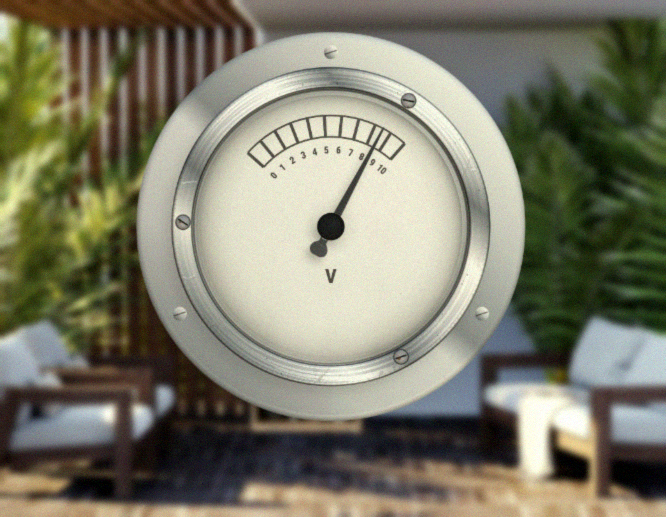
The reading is 8.5 V
